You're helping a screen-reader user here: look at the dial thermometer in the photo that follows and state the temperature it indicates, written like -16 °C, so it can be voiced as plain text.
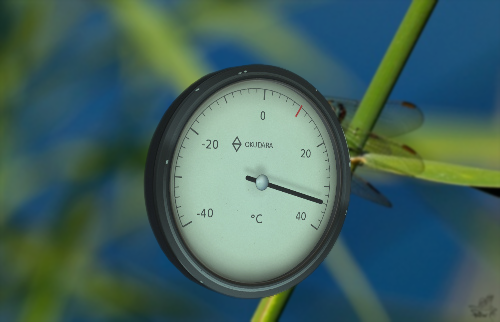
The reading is 34 °C
